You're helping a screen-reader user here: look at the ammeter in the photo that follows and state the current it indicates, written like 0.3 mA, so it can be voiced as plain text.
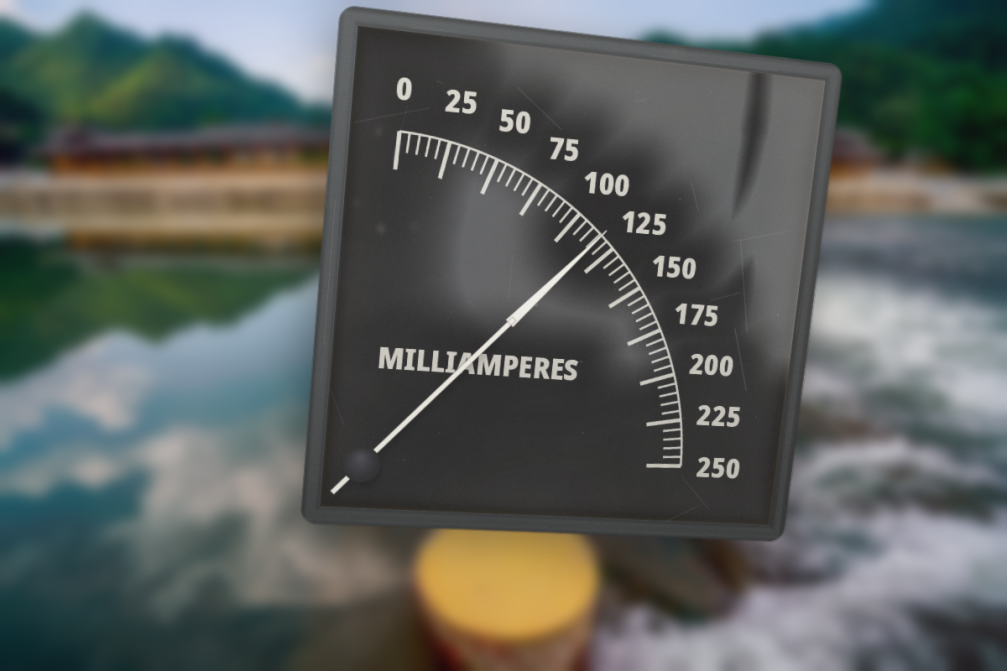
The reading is 115 mA
